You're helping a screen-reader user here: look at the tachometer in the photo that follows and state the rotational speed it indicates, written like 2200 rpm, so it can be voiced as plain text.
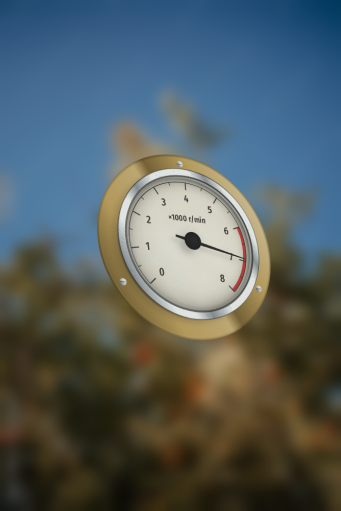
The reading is 7000 rpm
